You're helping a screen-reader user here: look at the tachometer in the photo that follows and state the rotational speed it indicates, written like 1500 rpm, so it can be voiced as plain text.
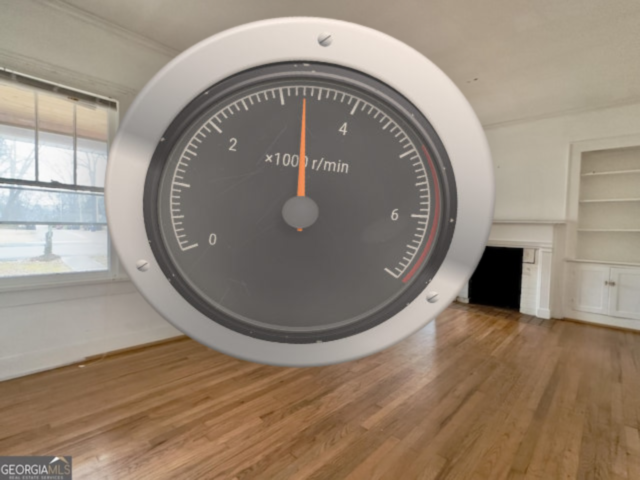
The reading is 3300 rpm
